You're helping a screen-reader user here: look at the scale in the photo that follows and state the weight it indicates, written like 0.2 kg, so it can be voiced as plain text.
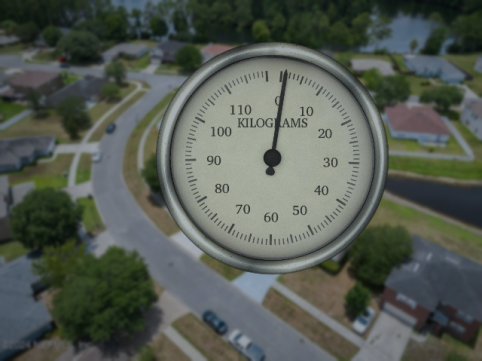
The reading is 1 kg
